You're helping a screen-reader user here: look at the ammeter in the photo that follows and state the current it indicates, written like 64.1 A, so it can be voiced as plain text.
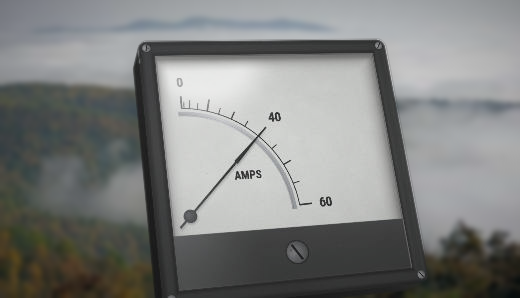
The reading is 40 A
